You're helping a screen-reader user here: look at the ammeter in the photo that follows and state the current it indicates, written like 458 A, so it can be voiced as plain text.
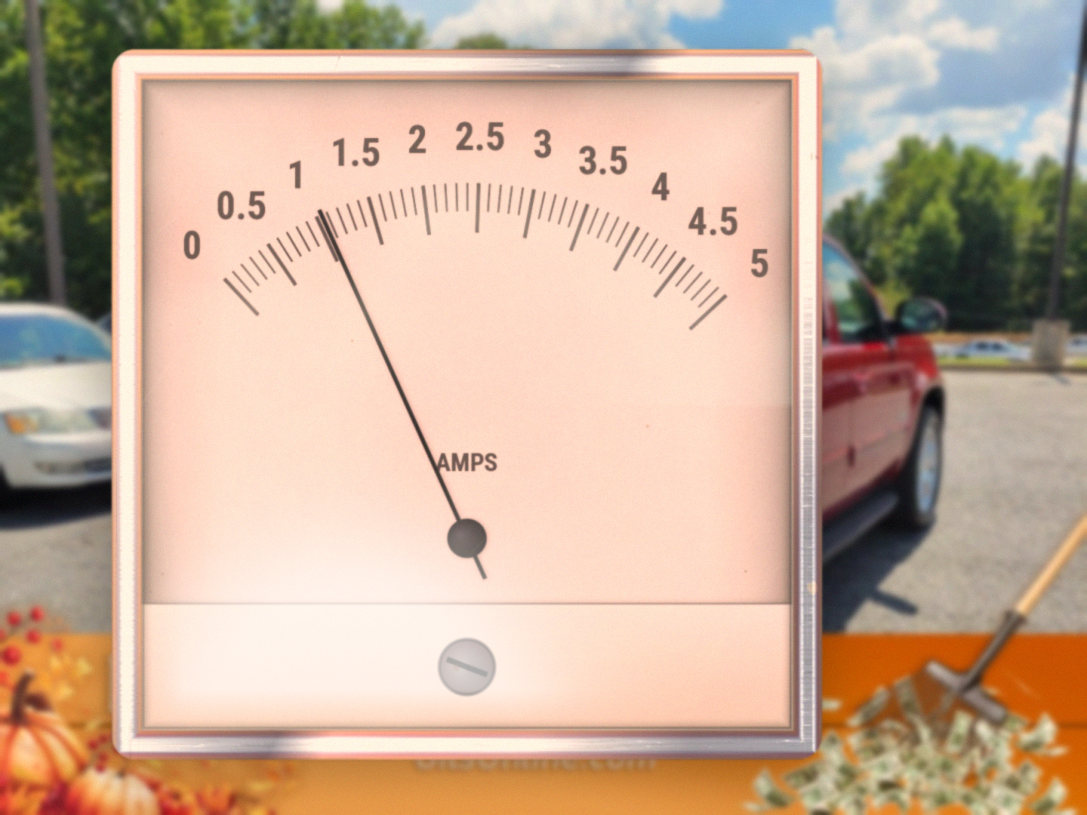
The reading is 1.05 A
